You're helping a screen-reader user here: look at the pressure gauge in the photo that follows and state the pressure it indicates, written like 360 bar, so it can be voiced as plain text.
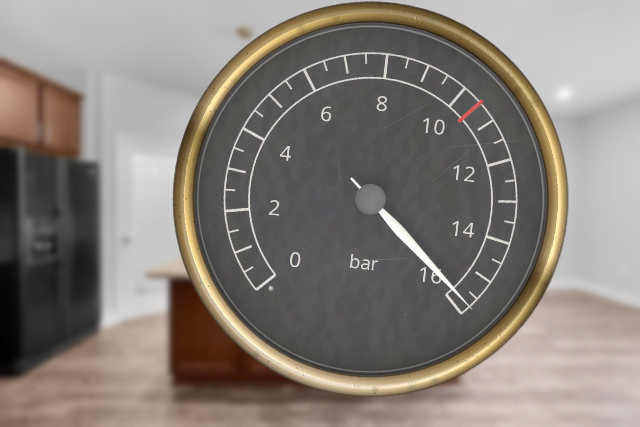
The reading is 15.75 bar
